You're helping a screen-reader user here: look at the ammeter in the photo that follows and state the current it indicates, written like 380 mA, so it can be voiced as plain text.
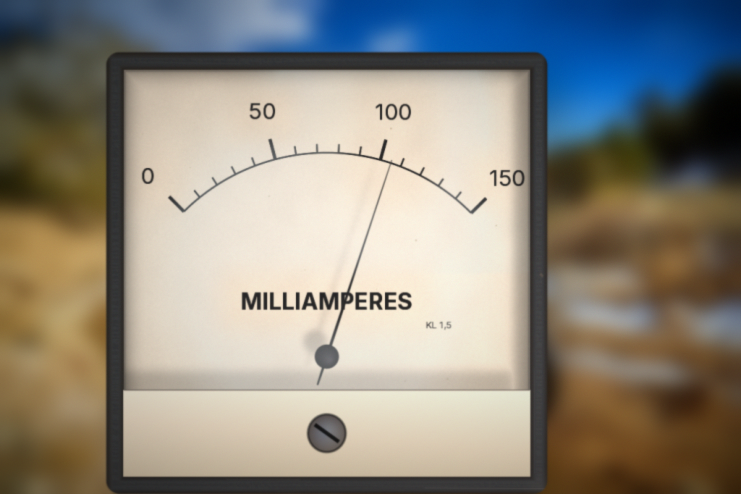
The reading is 105 mA
